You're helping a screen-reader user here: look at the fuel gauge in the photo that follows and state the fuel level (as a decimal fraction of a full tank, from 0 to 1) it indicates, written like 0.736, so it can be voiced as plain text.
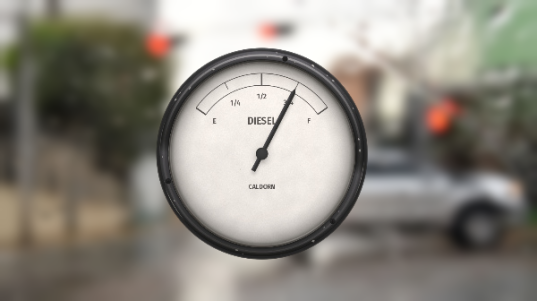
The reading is 0.75
